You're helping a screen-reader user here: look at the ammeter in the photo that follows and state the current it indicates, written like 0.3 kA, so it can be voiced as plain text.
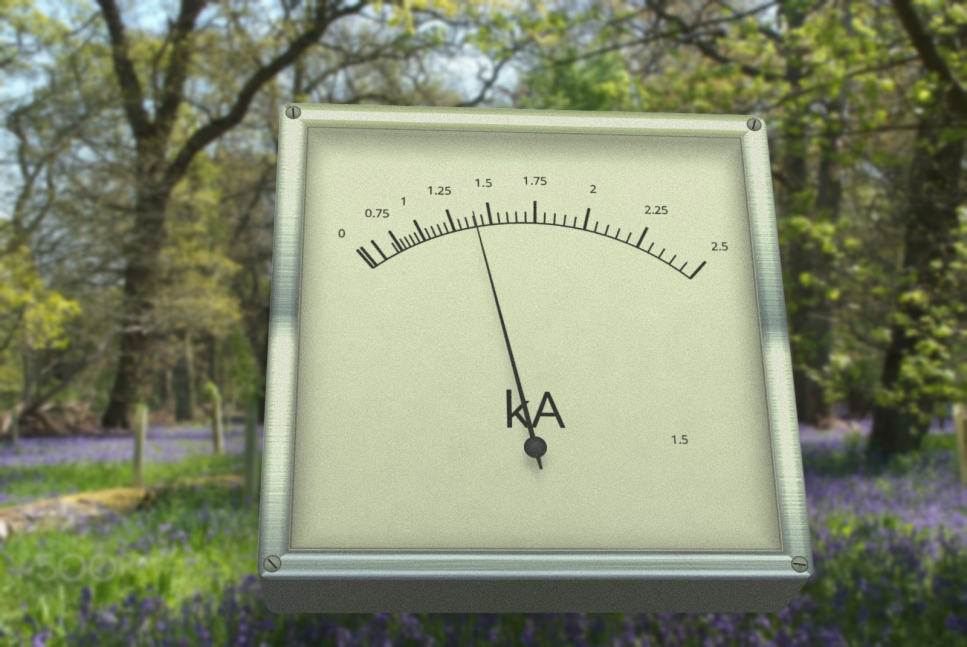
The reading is 1.4 kA
